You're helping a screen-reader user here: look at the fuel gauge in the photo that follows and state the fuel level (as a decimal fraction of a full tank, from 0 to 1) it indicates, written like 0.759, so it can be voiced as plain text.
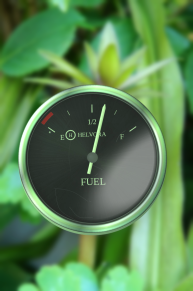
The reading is 0.625
